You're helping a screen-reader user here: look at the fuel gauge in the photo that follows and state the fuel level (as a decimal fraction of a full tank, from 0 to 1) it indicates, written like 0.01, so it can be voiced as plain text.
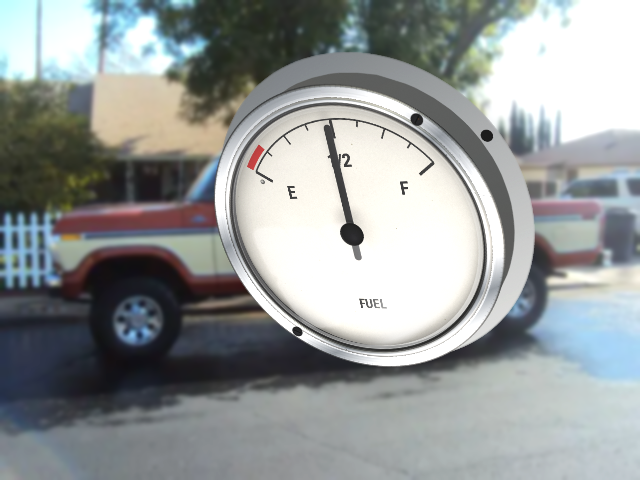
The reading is 0.5
